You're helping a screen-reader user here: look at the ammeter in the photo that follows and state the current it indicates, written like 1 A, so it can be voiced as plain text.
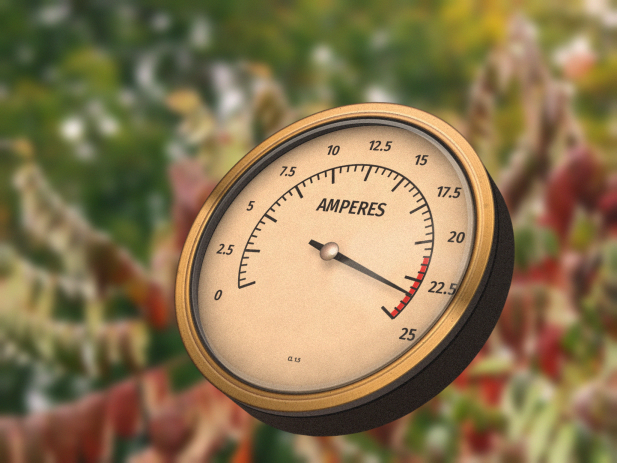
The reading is 23.5 A
